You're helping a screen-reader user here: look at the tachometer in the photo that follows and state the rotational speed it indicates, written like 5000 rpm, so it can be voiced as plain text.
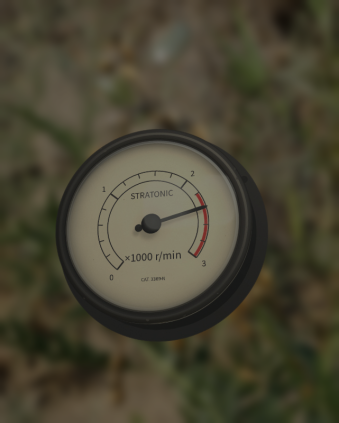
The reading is 2400 rpm
